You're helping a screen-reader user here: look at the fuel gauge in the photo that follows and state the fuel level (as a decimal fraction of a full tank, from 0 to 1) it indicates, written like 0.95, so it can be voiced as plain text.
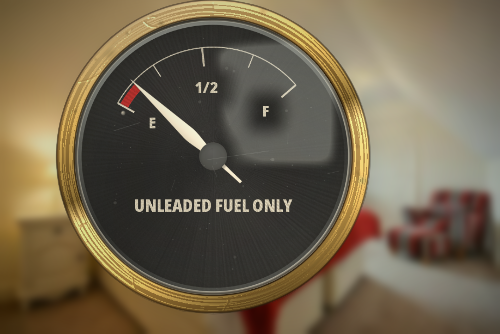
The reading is 0.125
